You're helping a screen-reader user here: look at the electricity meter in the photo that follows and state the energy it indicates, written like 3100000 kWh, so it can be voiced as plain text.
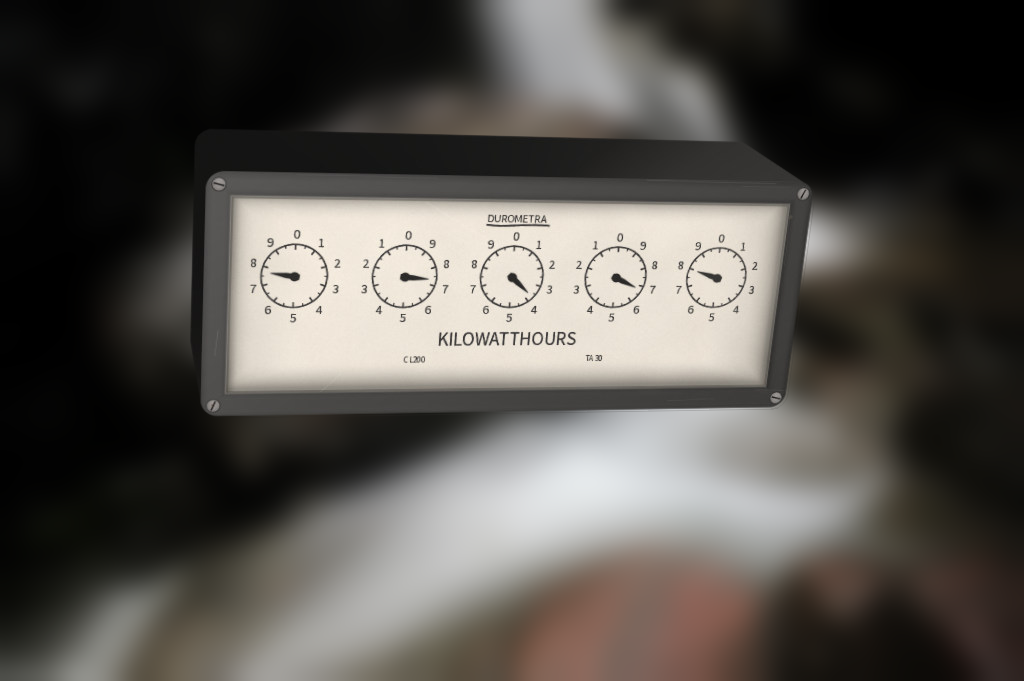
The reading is 77368 kWh
